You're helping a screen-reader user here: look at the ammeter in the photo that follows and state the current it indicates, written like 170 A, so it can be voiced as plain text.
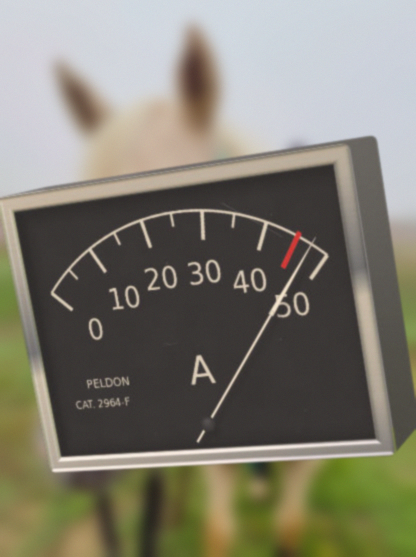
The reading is 47.5 A
